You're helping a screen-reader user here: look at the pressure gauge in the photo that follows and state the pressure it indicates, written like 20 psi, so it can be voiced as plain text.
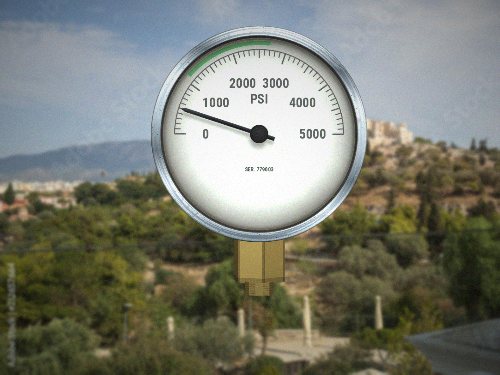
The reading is 500 psi
